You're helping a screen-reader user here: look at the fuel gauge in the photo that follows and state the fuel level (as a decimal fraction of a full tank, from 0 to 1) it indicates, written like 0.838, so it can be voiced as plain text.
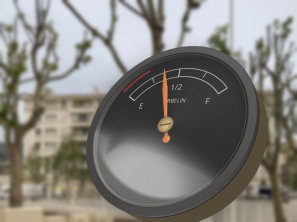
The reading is 0.375
